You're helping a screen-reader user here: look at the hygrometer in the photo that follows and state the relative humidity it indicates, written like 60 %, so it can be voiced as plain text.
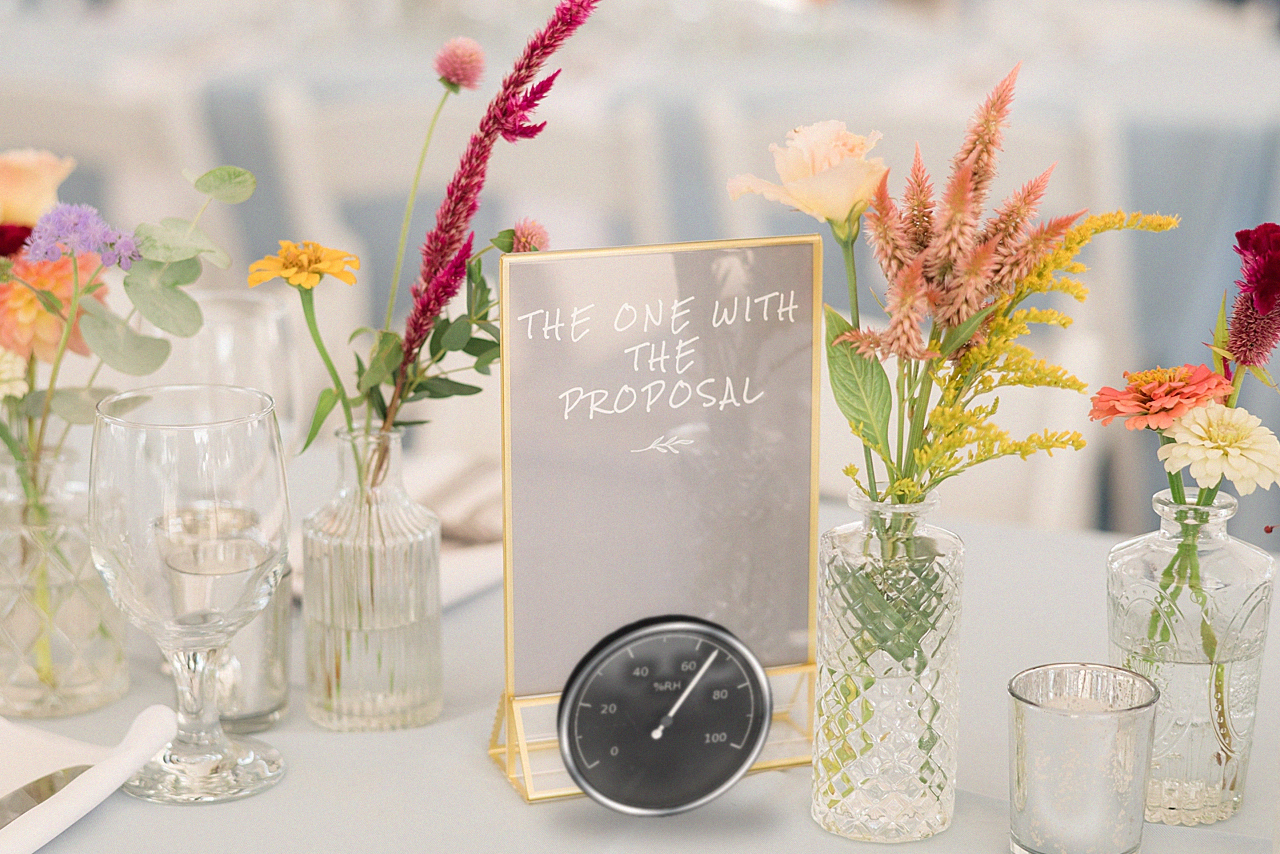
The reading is 65 %
